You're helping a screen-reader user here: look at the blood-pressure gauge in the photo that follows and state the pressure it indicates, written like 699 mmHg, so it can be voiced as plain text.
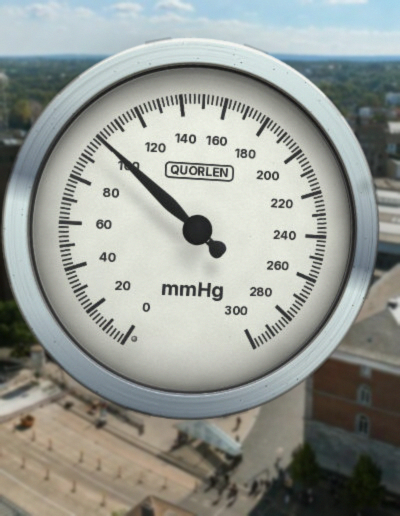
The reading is 100 mmHg
